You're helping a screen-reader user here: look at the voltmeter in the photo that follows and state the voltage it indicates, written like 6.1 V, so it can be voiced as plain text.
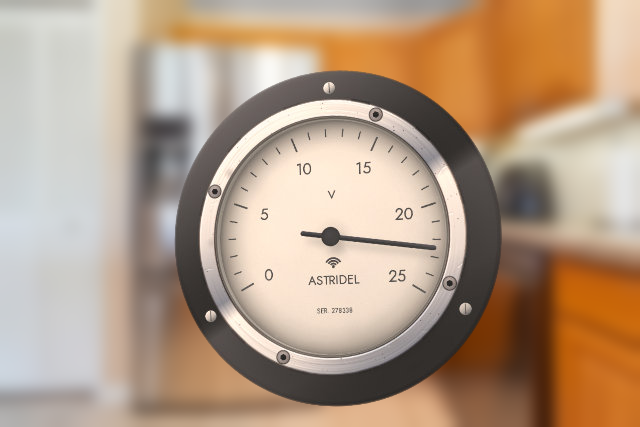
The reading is 22.5 V
